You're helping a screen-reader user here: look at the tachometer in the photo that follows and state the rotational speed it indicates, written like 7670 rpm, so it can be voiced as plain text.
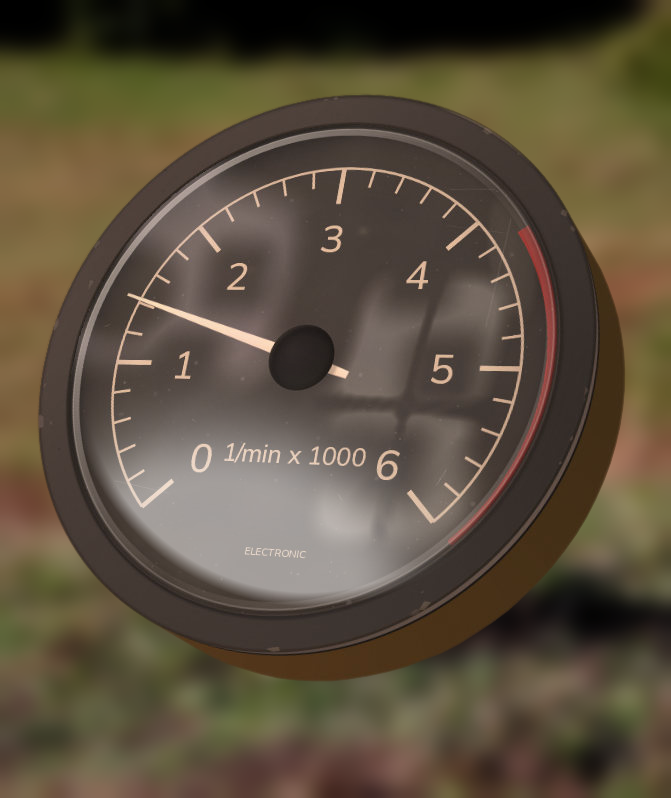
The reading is 1400 rpm
